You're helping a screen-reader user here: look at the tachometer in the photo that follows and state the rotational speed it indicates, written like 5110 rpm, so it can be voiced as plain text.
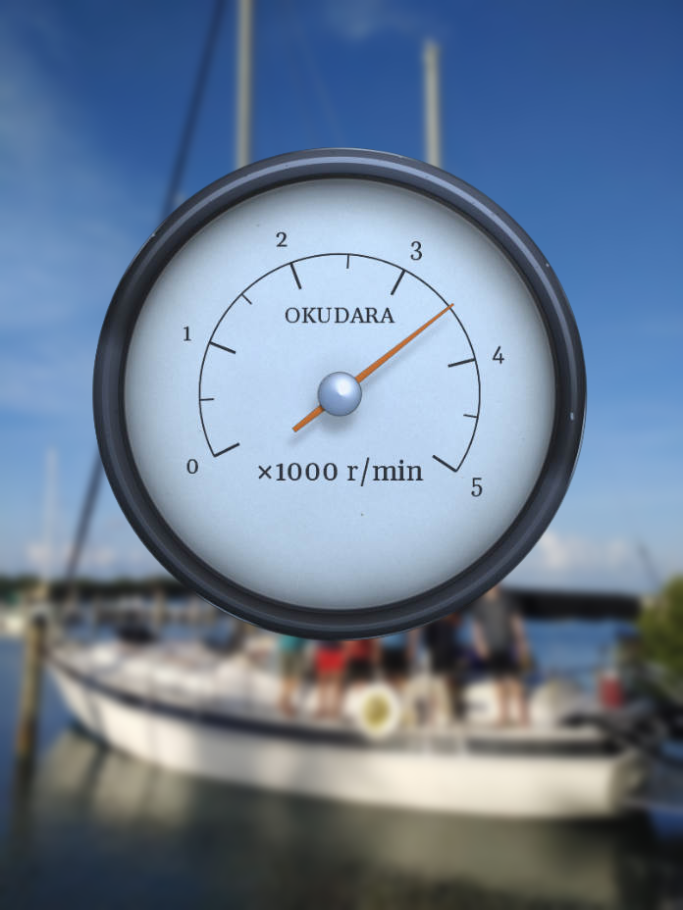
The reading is 3500 rpm
